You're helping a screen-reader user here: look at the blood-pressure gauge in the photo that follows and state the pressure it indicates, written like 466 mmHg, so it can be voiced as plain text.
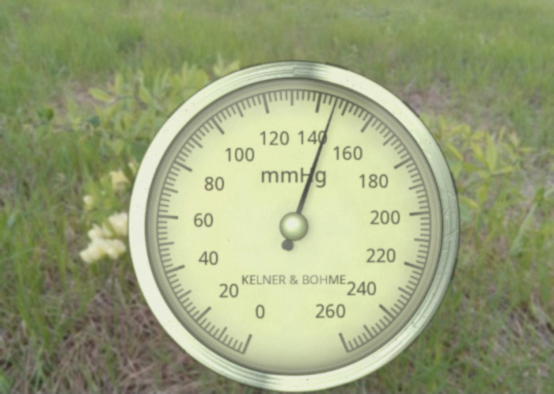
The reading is 146 mmHg
